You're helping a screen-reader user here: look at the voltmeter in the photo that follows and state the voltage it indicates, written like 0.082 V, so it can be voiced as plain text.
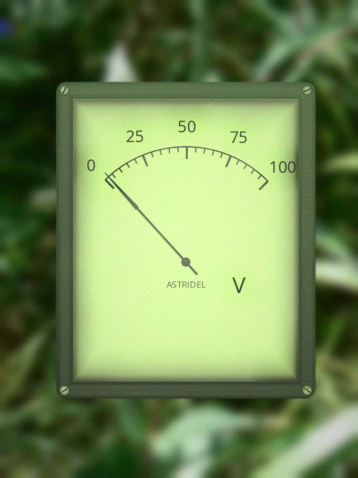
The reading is 2.5 V
